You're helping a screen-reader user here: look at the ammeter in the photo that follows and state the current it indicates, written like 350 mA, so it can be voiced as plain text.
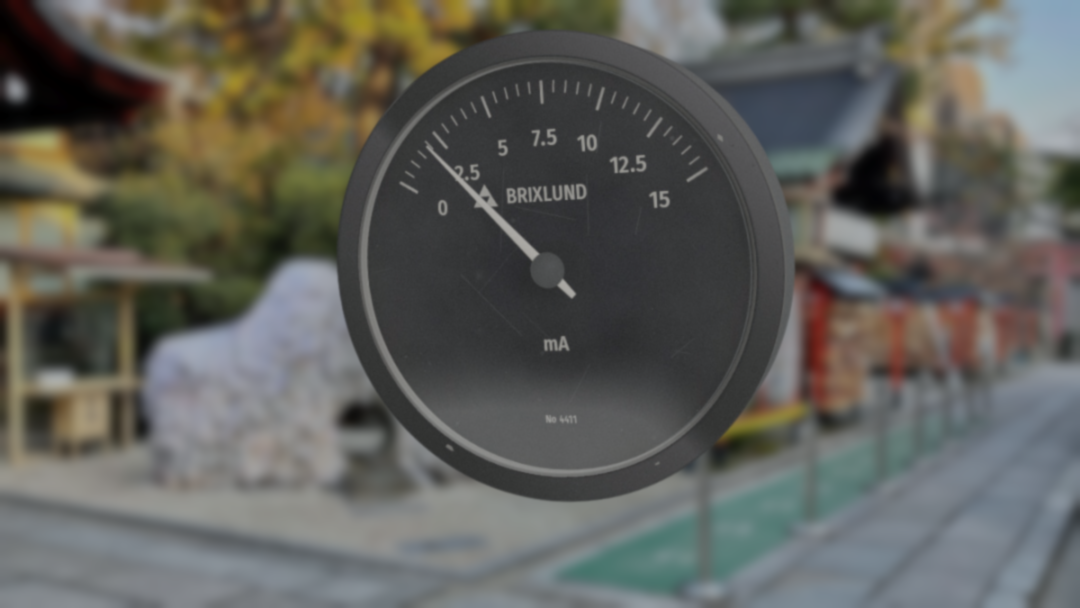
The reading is 2 mA
